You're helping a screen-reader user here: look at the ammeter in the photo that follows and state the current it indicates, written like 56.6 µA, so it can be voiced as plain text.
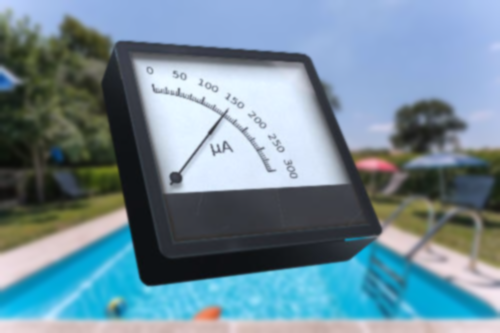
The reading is 150 µA
